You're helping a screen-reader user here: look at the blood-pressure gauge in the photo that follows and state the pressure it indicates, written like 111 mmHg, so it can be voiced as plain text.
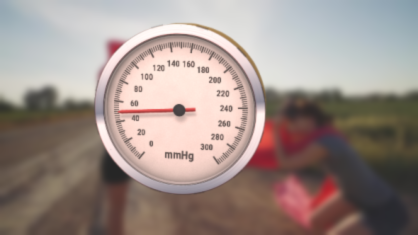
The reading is 50 mmHg
